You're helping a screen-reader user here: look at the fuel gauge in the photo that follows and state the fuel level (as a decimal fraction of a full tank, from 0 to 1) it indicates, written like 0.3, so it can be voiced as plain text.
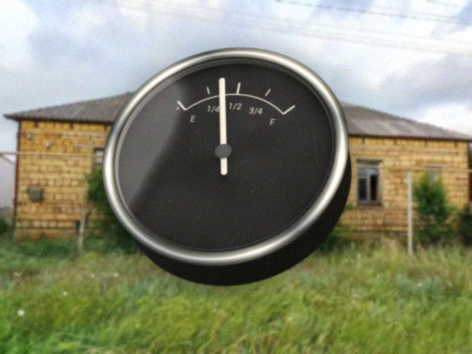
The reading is 0.375
